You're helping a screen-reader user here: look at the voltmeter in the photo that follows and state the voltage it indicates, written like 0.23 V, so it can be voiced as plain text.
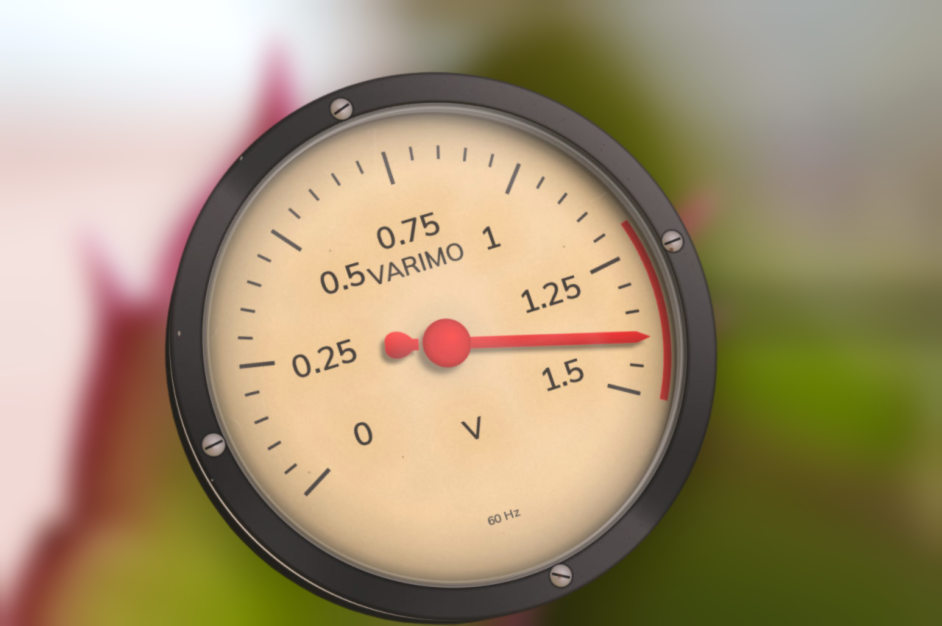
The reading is 1.4 V
